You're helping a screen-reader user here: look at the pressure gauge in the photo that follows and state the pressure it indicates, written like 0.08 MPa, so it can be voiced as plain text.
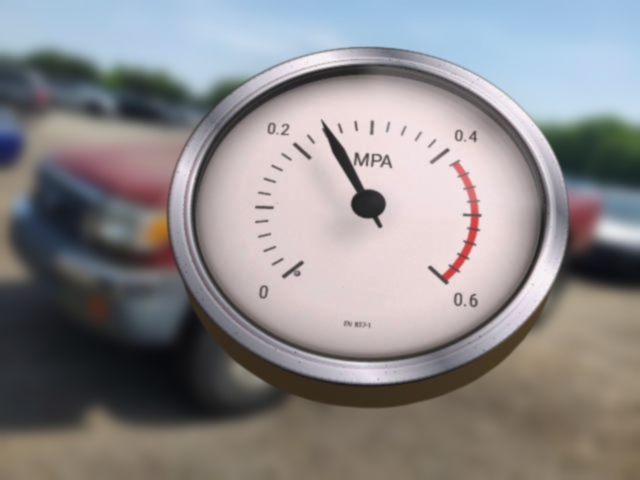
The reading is 0.24 MPa
